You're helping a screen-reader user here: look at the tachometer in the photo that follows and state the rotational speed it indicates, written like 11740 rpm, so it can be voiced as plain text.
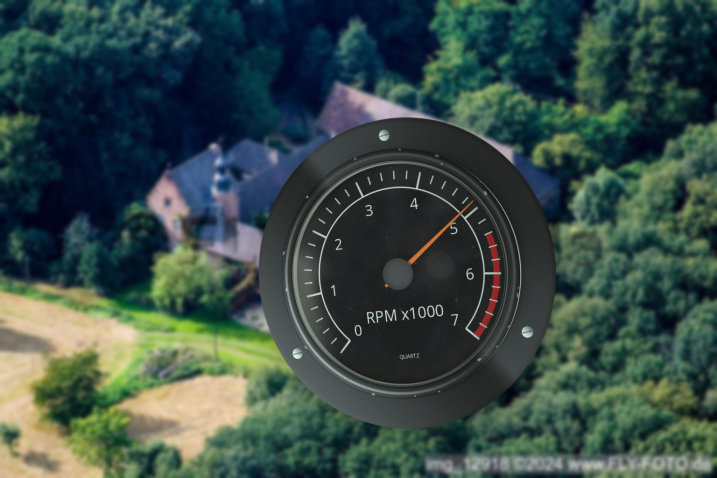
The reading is 4900 rpm
